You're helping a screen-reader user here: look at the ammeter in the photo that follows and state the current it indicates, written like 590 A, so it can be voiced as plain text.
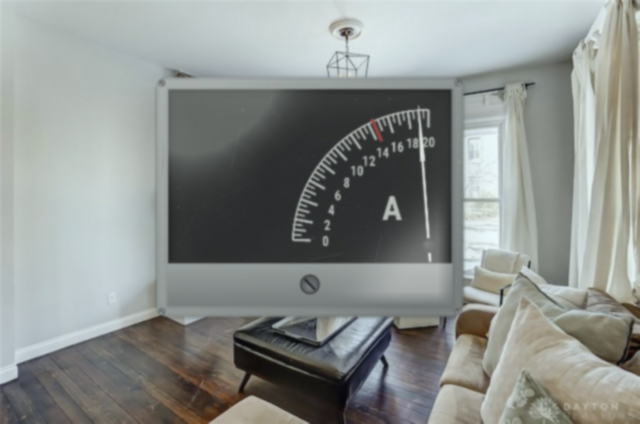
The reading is 19 A
